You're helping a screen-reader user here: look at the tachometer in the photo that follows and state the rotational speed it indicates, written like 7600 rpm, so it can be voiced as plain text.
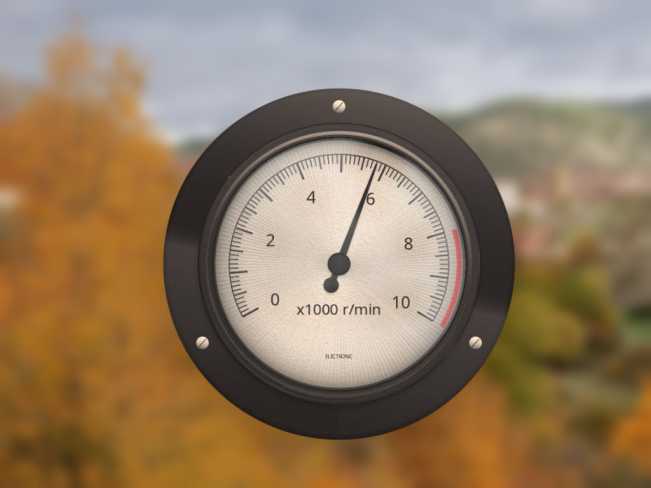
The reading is 5800 rpm
